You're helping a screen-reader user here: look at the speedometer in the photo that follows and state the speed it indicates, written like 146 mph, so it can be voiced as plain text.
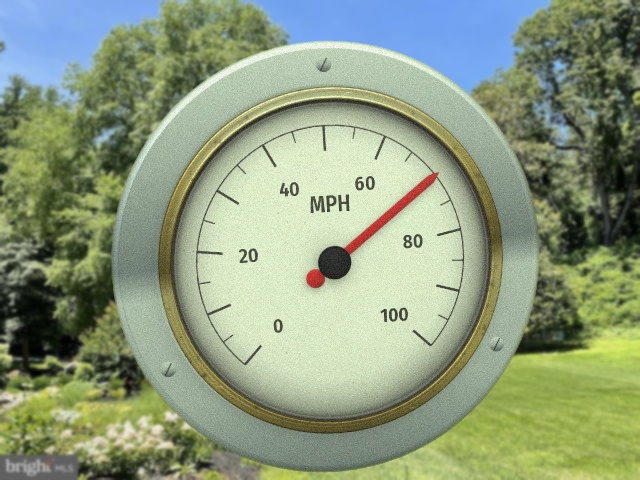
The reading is 70 mph
